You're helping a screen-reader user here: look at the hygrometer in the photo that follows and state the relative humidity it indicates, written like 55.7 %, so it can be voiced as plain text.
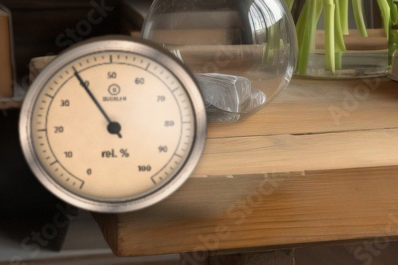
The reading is 40 %
